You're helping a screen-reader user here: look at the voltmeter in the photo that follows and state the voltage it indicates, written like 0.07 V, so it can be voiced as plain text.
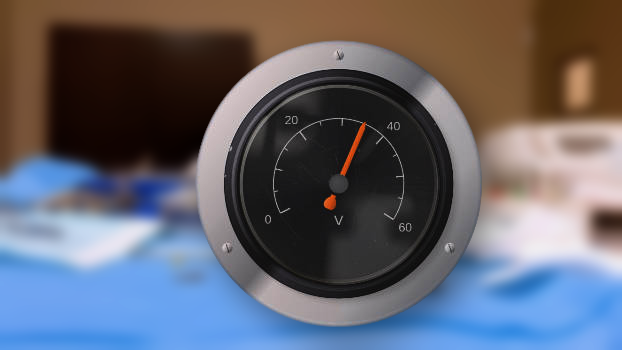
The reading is 35 V
